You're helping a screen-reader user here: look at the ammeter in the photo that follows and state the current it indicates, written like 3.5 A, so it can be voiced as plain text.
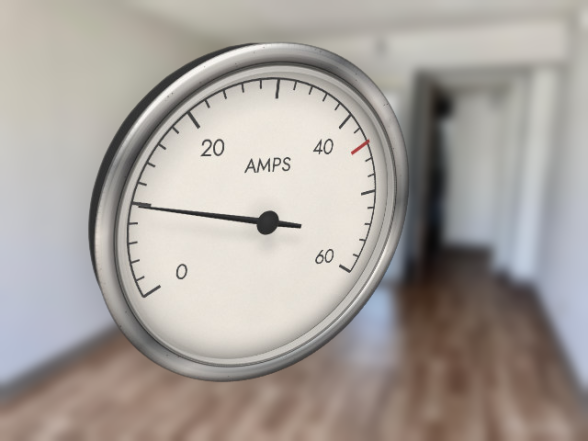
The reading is 10 A
